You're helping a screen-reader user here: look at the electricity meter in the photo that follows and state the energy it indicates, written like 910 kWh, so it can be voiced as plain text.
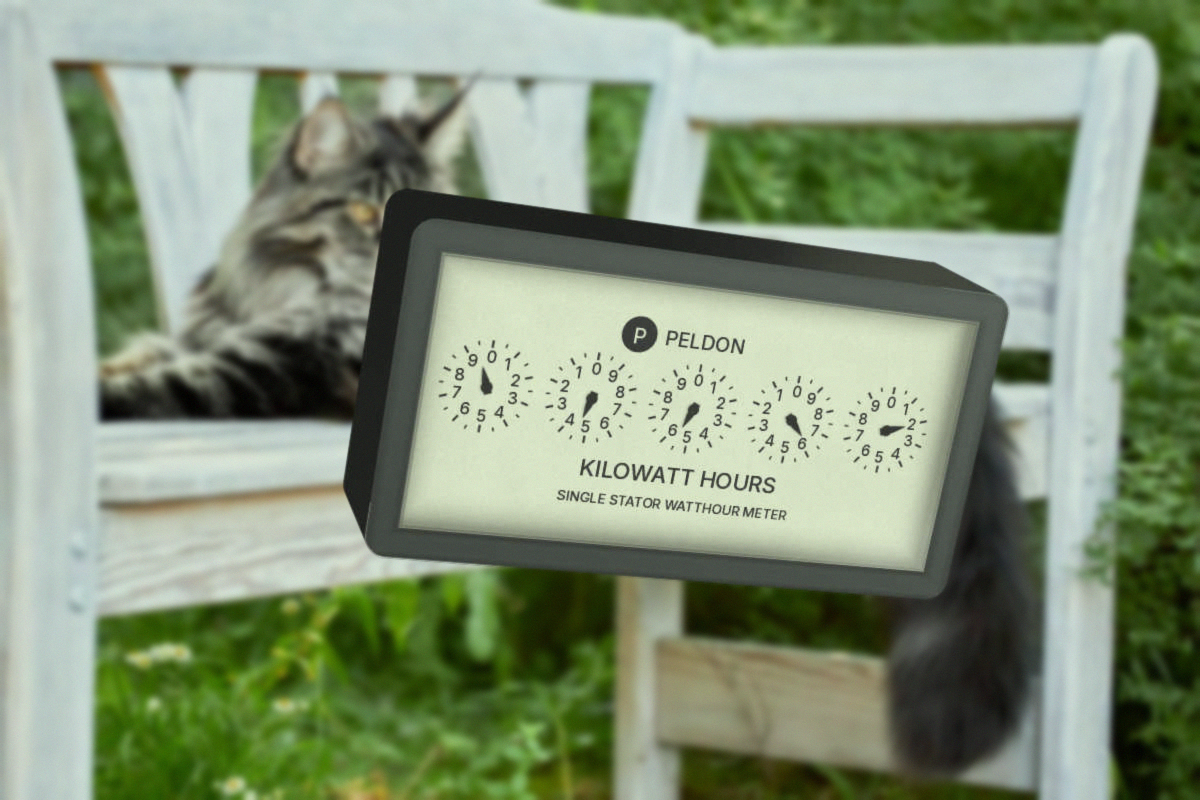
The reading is 94562 kWh
